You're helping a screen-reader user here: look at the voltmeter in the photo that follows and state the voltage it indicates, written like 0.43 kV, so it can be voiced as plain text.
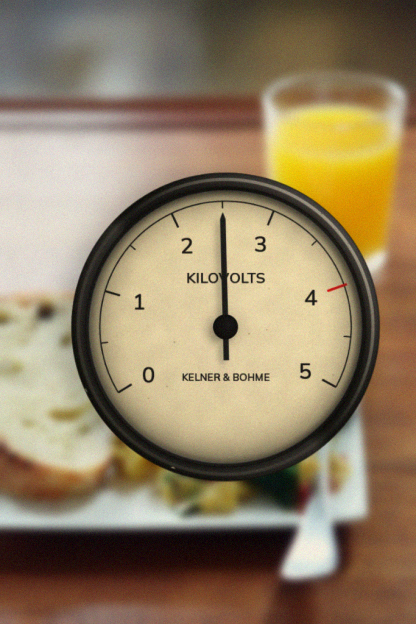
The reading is 2.5 kV
